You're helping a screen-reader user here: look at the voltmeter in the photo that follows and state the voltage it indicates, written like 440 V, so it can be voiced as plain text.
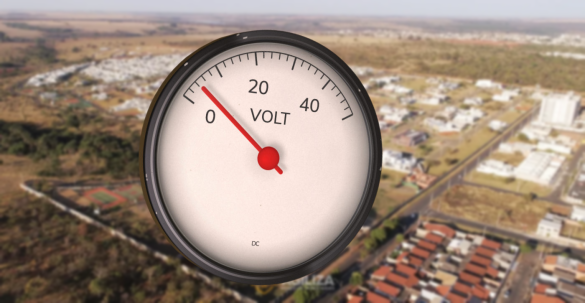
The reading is 4 V
